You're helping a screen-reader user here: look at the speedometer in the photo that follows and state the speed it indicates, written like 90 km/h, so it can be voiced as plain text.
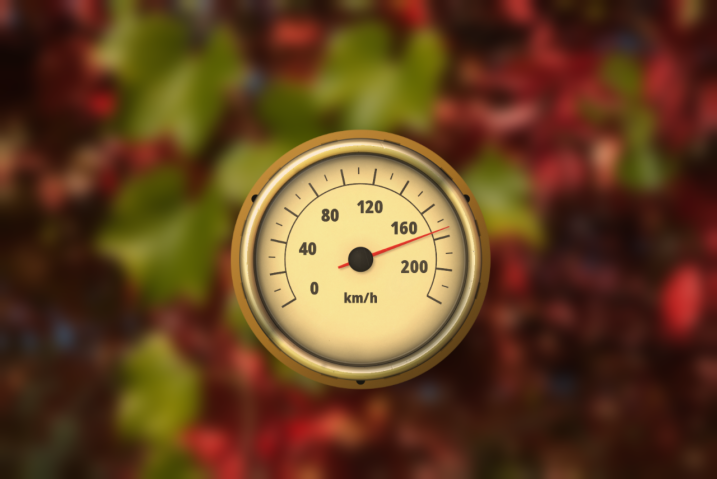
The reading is 175 km/h
